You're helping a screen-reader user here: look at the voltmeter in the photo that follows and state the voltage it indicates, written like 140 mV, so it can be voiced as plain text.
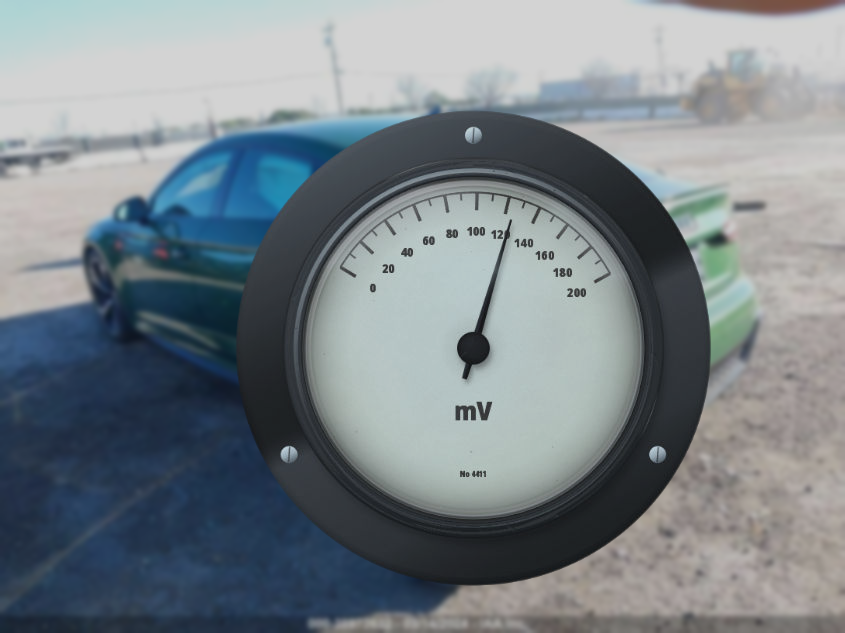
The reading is 125 mV
